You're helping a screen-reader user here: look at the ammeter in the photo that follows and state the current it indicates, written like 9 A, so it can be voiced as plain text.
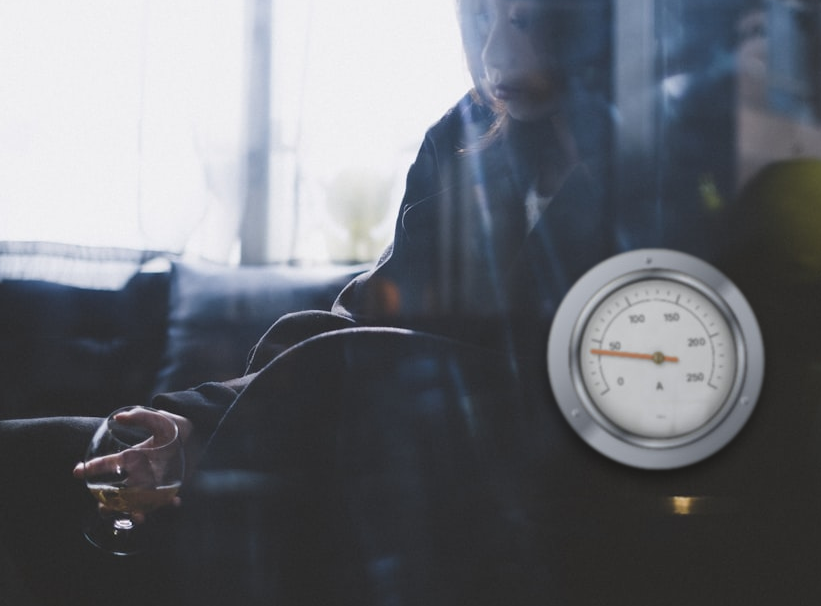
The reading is 40 A
